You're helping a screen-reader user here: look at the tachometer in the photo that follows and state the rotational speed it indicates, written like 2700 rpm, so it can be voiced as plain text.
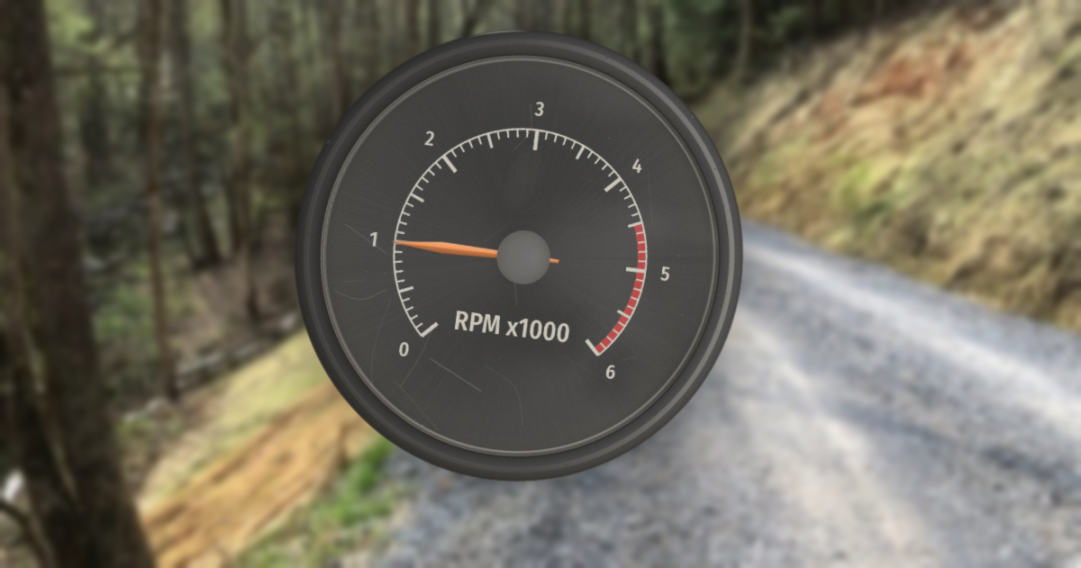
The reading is 1000 rpm
